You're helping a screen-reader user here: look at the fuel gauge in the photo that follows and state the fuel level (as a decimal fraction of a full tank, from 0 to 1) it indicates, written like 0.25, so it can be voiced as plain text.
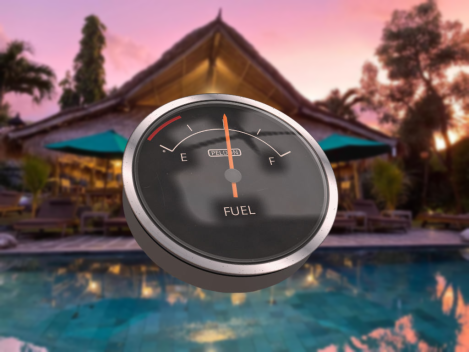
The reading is 0.5
